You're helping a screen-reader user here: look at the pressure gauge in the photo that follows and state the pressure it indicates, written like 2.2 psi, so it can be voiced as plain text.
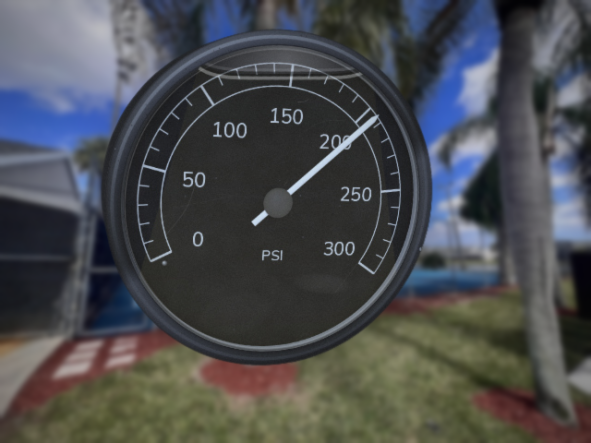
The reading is 205 psi
